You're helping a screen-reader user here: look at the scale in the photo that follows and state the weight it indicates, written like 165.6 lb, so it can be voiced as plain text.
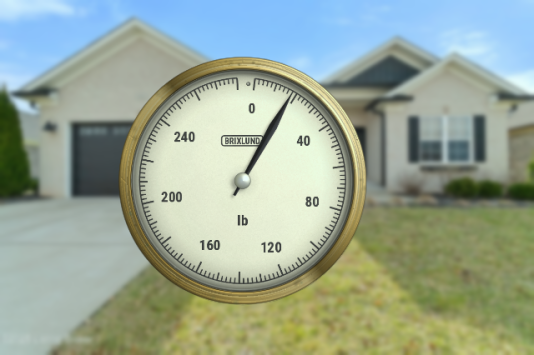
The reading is 18 lb
